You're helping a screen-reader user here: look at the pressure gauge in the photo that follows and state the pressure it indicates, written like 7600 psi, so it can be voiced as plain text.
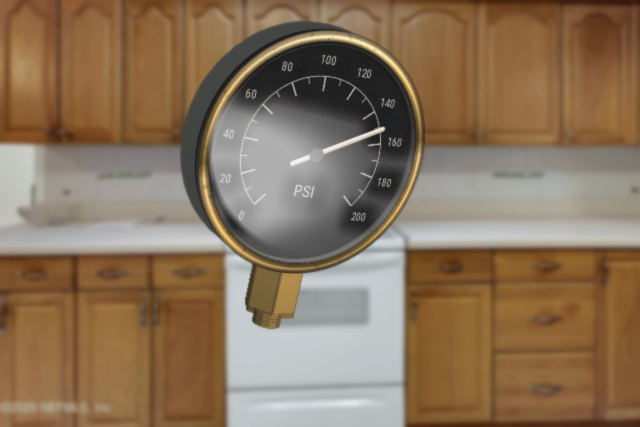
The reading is 150 psi
